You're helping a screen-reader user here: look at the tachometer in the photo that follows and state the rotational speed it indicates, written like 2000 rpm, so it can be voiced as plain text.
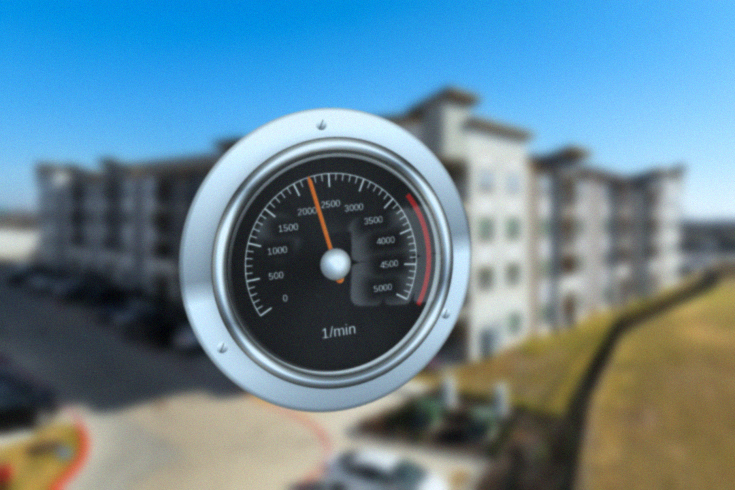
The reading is 2200 rpm
